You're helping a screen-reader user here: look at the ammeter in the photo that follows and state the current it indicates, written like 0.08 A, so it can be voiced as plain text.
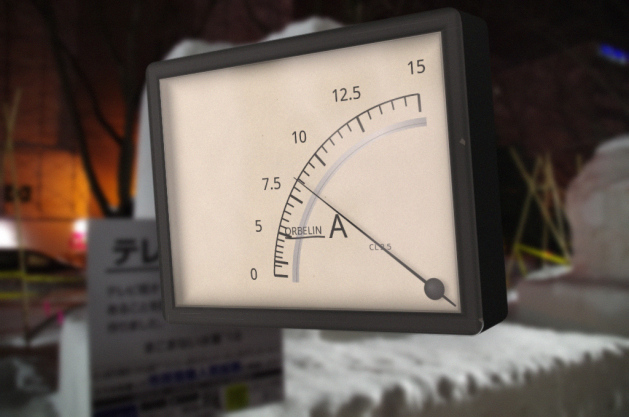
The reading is 8.5 A
